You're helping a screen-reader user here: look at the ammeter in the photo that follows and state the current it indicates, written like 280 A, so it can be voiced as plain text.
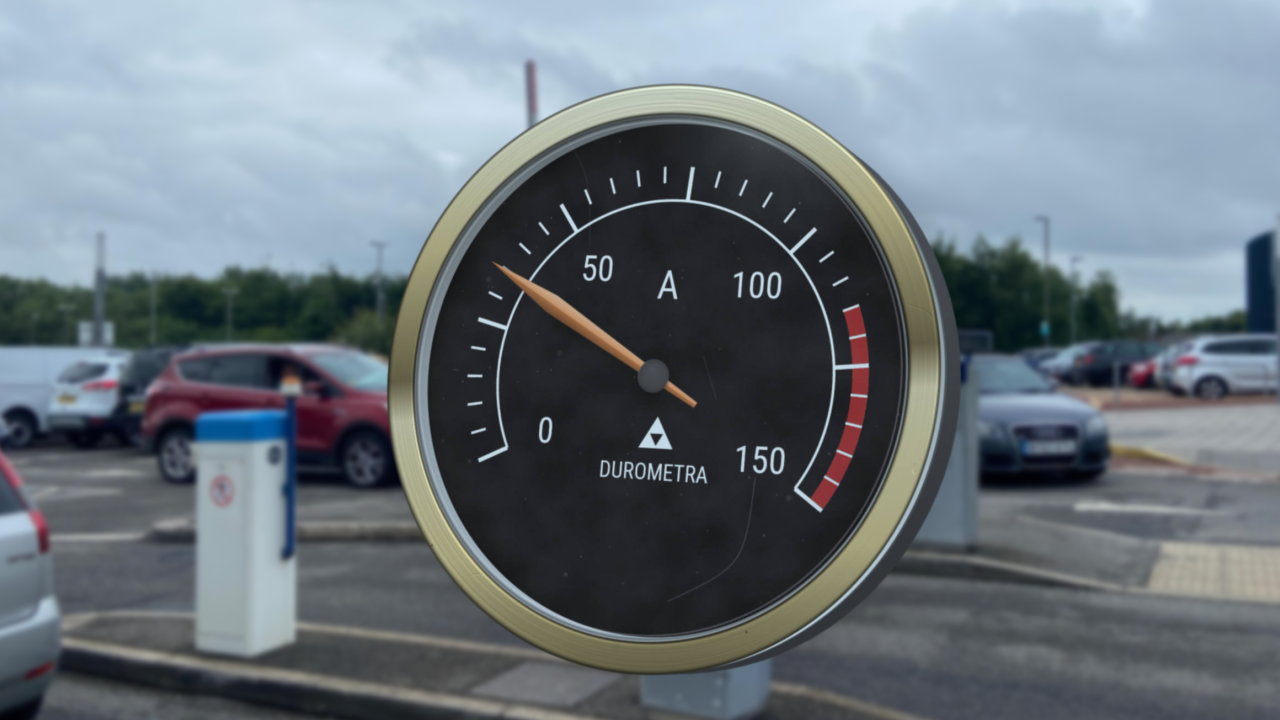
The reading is 35 A
